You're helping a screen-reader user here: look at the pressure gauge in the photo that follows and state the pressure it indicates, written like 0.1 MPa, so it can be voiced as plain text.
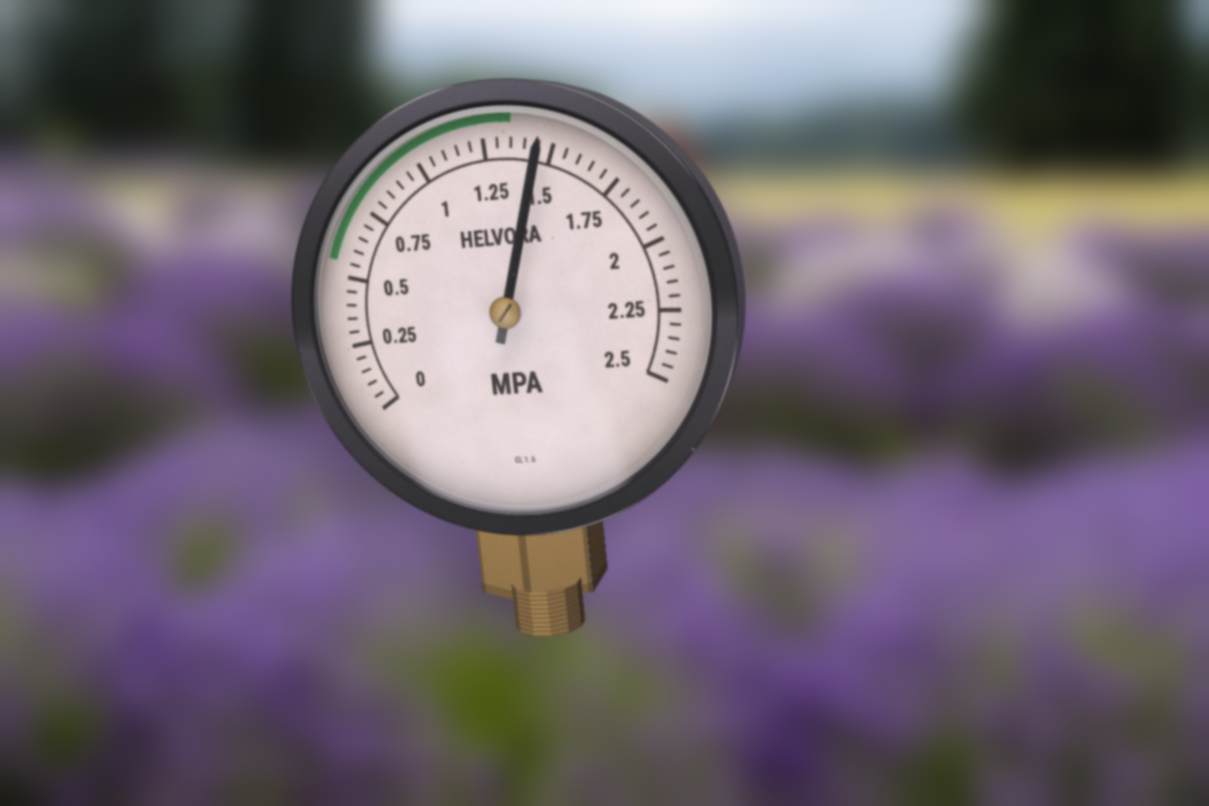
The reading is 1.45 MPa
